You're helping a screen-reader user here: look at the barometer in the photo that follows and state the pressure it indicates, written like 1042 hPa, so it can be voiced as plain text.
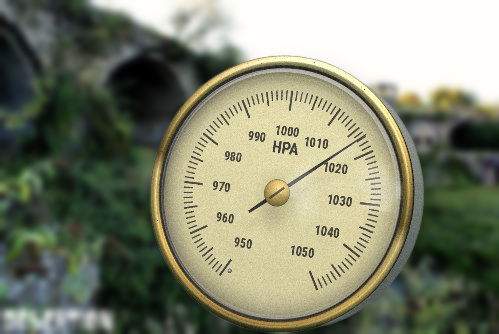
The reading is 1017 hPa
